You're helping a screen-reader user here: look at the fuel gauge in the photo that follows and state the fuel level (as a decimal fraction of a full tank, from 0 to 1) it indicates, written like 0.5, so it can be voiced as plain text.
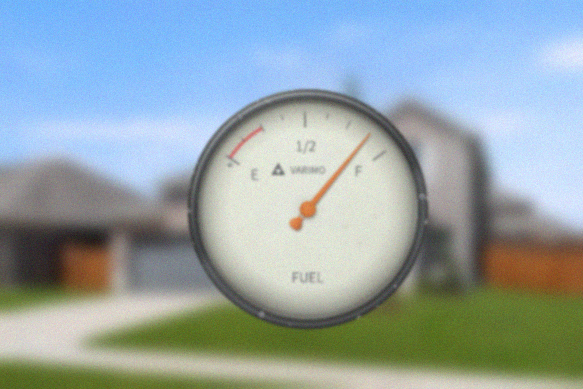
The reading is 0.875
